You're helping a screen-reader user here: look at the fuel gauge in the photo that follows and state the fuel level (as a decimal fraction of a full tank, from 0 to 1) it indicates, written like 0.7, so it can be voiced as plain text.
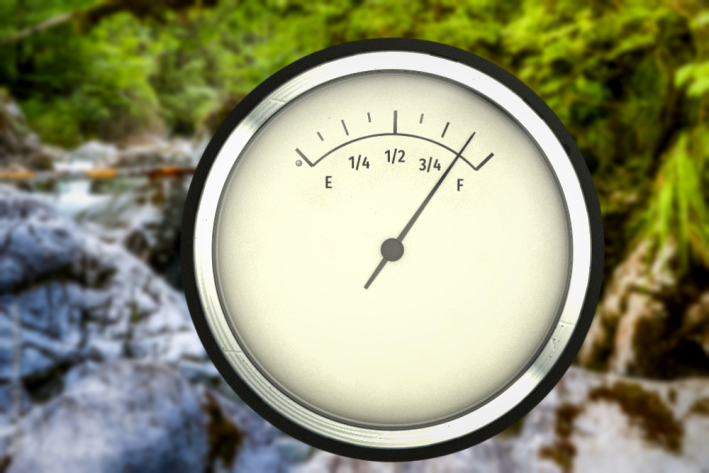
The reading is 0.875
